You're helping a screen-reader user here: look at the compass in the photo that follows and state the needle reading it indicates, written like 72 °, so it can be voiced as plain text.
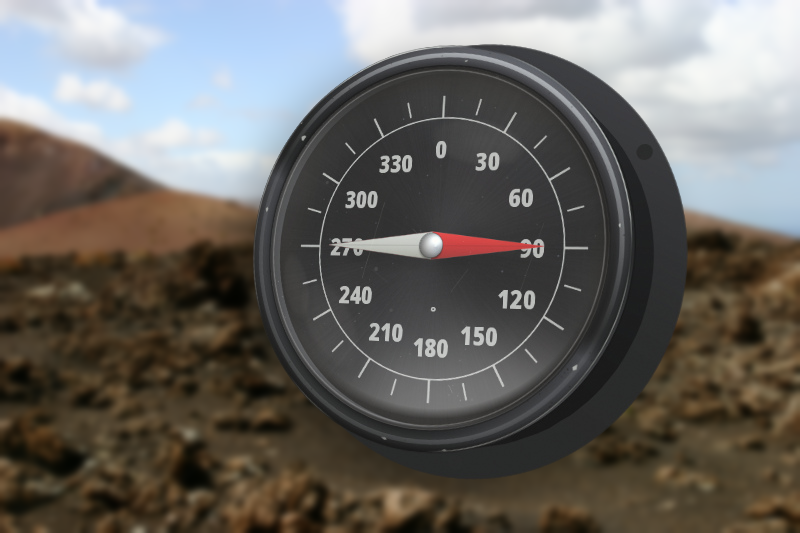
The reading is 90 °
